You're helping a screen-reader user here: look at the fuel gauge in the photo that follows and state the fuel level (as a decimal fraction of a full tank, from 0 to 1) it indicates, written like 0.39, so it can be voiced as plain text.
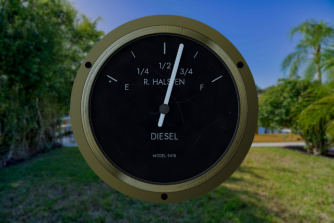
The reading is 0.625
